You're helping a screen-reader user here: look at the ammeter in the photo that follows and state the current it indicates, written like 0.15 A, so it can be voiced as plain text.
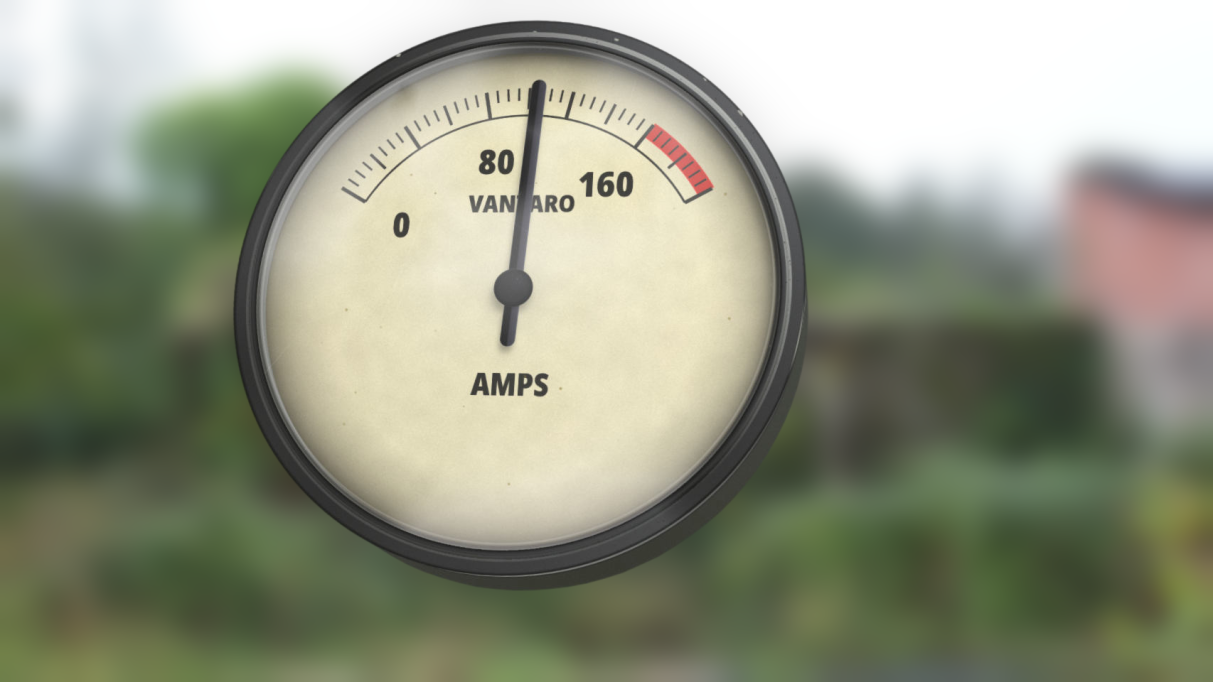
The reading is 105 A
